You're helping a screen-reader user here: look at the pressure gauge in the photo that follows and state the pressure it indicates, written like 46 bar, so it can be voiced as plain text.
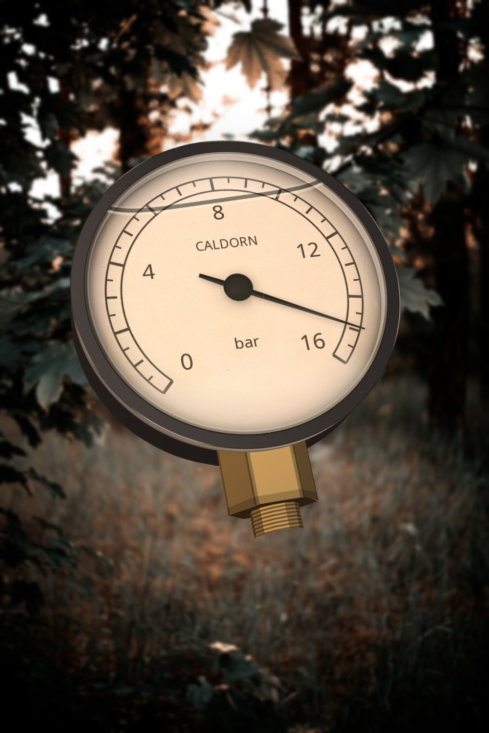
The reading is 15 bar
